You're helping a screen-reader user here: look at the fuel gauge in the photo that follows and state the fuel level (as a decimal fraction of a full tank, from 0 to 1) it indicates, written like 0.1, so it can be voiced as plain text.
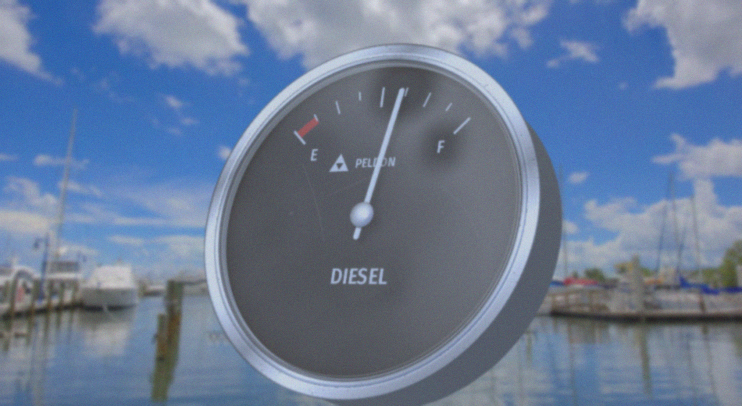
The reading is 0.625
